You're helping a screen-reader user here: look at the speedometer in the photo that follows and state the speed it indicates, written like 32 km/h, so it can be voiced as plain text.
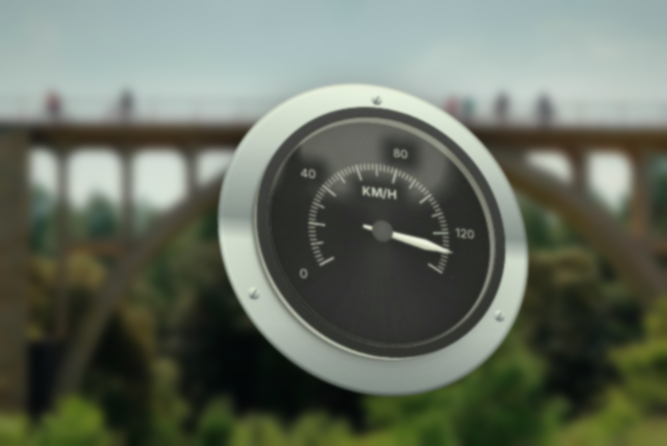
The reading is 130 km/h
